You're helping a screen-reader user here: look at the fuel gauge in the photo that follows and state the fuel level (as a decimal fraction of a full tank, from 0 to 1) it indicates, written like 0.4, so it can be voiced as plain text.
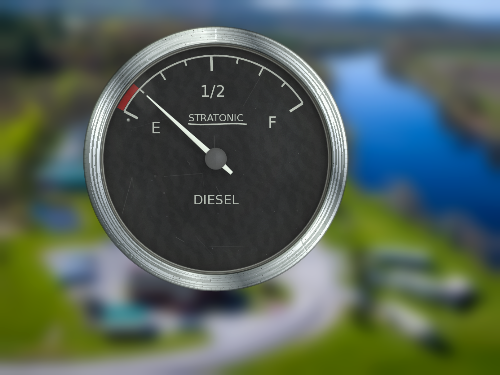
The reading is 0.125
